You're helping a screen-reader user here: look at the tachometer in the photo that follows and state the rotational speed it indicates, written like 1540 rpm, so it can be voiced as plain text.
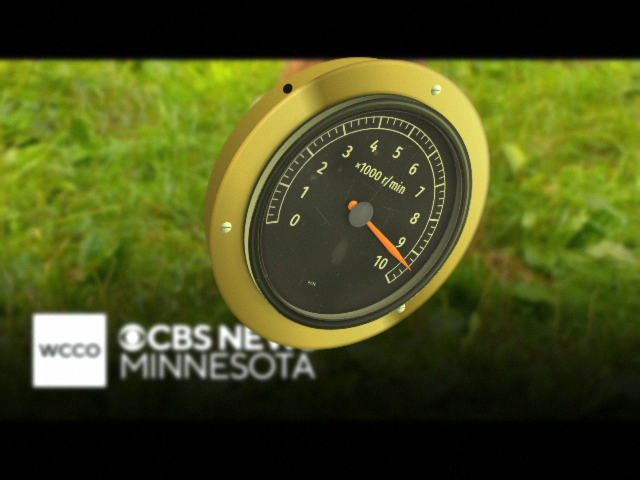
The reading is 9400 rpm
